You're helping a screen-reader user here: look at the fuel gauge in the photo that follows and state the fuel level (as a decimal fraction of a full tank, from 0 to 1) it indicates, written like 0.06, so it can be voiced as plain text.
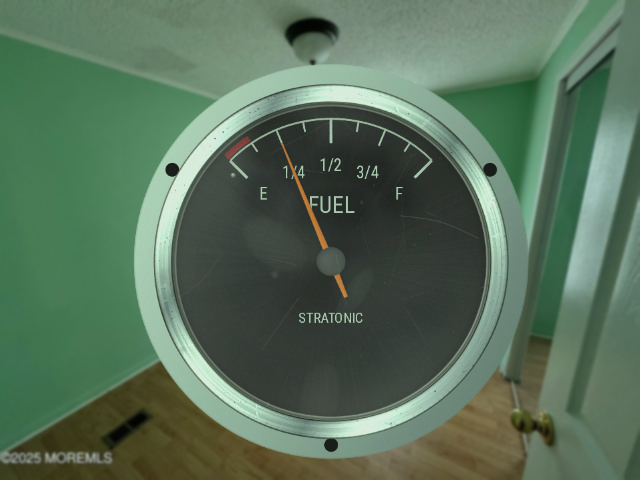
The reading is 0.25
